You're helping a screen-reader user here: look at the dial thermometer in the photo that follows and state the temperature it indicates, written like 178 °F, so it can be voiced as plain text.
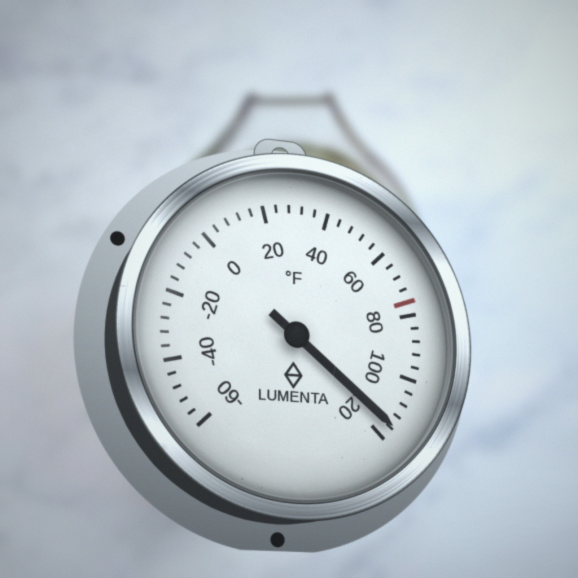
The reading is 116 °F
